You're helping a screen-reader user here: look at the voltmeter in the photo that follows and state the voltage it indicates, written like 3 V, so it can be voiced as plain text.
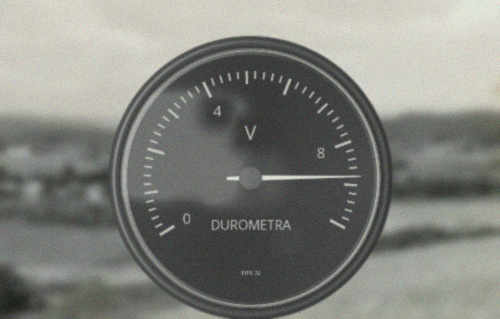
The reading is 8.8 V
